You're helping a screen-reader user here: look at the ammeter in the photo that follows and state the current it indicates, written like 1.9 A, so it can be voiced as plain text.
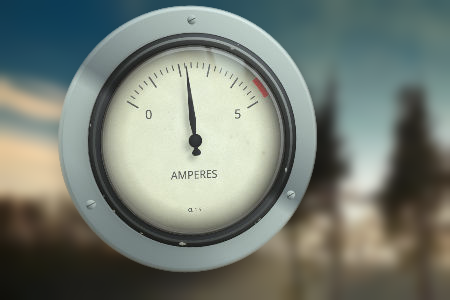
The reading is 2.2 A
